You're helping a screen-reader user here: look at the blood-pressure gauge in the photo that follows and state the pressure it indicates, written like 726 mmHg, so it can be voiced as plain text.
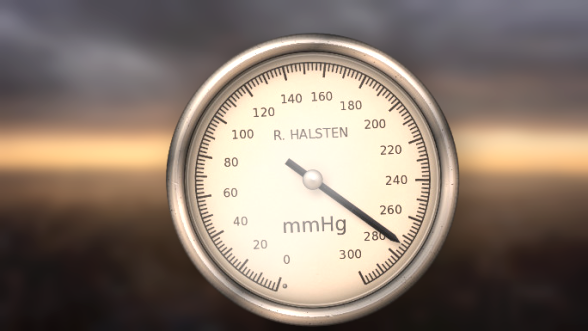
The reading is 274 mmHg
